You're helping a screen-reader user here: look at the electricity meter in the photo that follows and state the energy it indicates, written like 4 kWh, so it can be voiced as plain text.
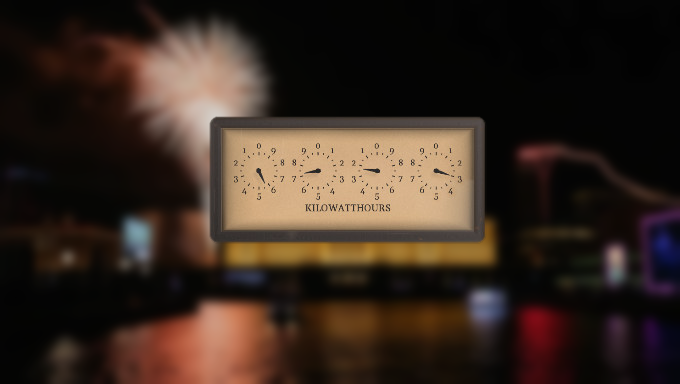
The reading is 5723 kWh
